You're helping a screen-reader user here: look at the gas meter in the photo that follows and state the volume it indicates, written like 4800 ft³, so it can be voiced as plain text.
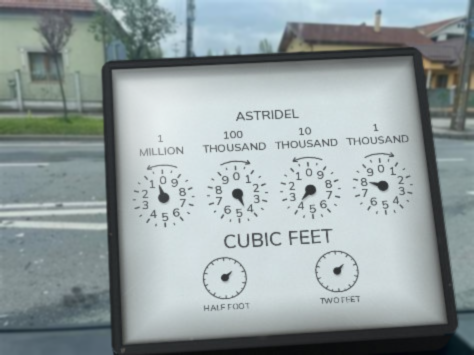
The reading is 43800 ft³
